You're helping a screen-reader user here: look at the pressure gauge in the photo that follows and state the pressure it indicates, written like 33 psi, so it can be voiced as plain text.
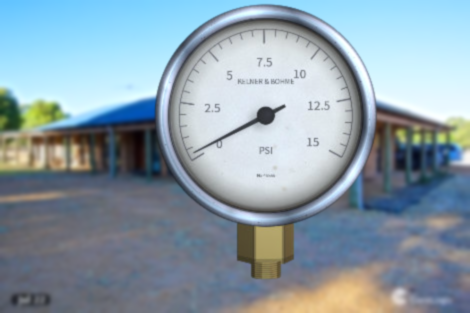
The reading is 0.25 psi
